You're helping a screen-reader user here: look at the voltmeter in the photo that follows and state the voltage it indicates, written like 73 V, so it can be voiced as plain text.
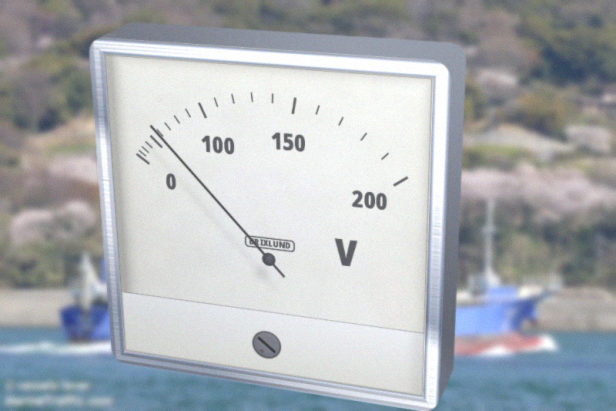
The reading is 60 V
